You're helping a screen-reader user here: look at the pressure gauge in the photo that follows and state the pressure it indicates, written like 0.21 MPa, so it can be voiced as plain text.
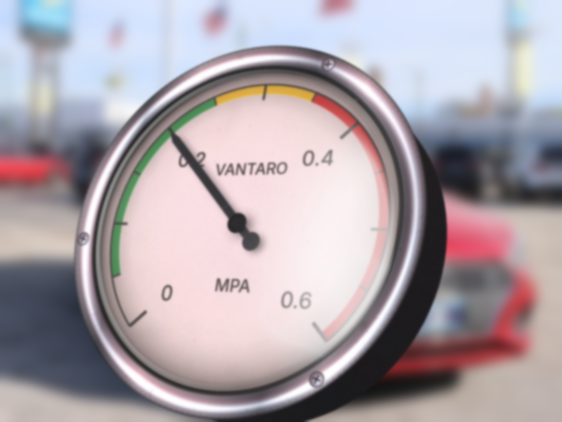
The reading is 0.2 MPa
